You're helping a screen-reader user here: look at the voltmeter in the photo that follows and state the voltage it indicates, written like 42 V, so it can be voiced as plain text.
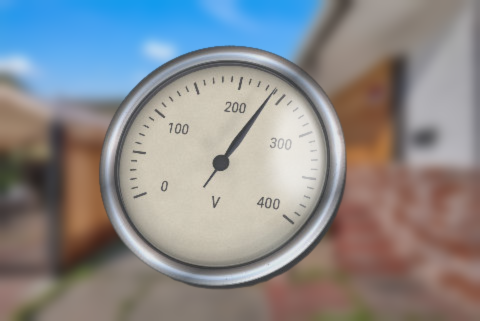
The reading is 240 V
